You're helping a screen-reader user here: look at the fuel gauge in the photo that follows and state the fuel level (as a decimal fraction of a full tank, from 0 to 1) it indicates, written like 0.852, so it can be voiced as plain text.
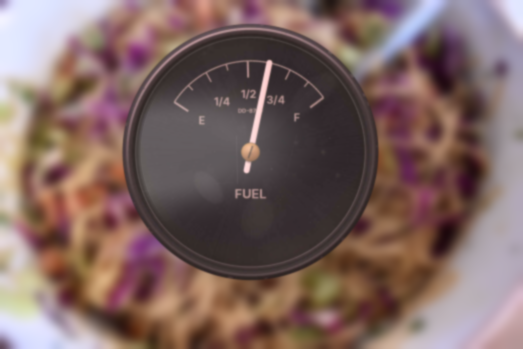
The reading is 0.625
